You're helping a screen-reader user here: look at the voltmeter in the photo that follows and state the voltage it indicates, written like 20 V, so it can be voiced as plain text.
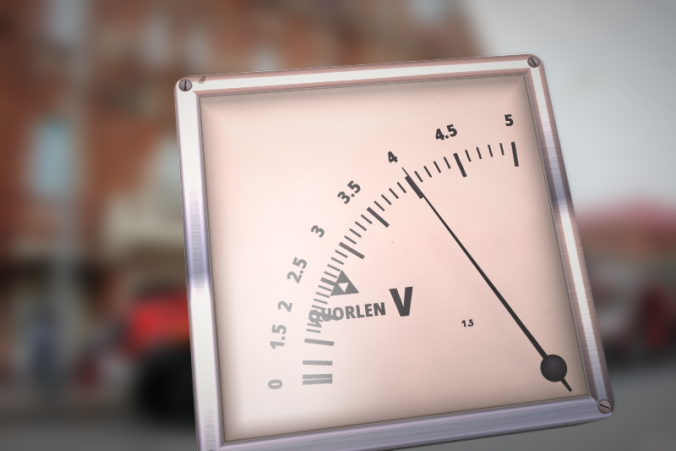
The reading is 4 V
